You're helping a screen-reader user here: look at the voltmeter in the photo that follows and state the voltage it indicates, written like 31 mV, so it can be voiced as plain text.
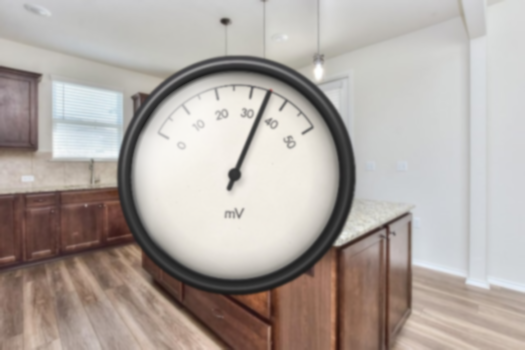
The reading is 35 mV
